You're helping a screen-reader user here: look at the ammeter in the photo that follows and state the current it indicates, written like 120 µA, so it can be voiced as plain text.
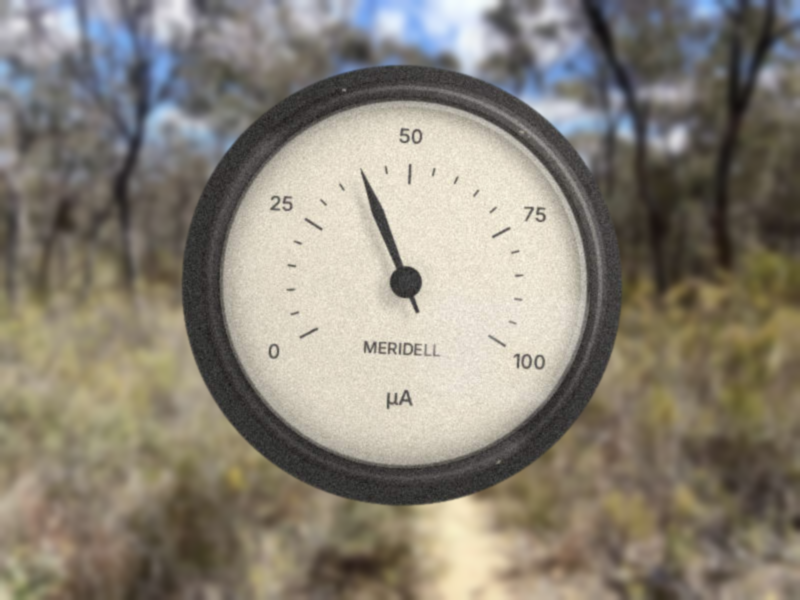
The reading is 40 µA
